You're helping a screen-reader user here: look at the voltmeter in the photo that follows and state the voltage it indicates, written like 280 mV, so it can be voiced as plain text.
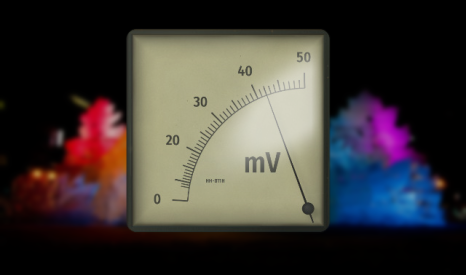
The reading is 42 mV
